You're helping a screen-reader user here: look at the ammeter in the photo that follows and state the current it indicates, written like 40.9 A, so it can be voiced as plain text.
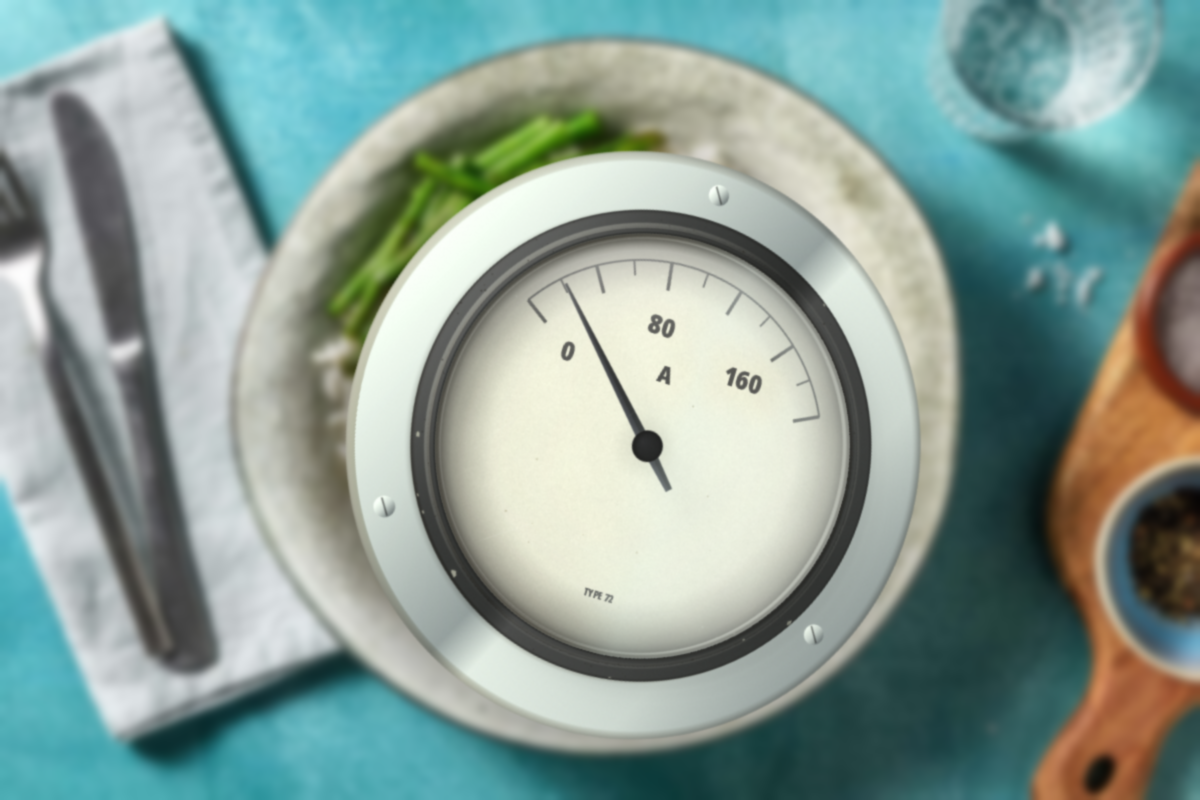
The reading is 20 A
